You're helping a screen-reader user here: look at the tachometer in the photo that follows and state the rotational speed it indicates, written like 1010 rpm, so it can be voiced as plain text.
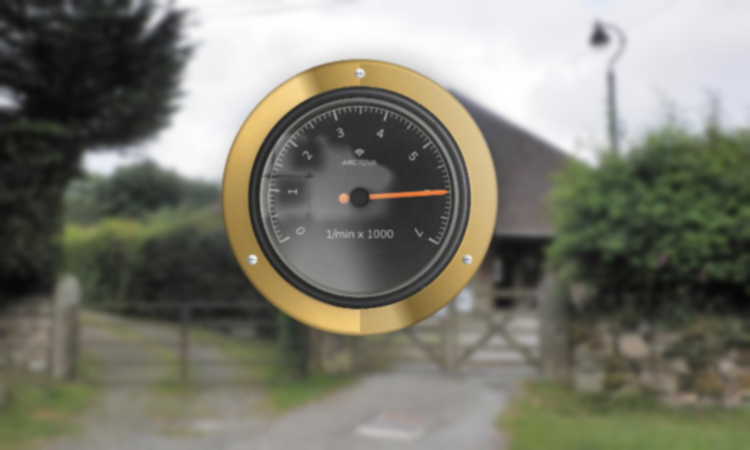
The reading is 6000 rpm
